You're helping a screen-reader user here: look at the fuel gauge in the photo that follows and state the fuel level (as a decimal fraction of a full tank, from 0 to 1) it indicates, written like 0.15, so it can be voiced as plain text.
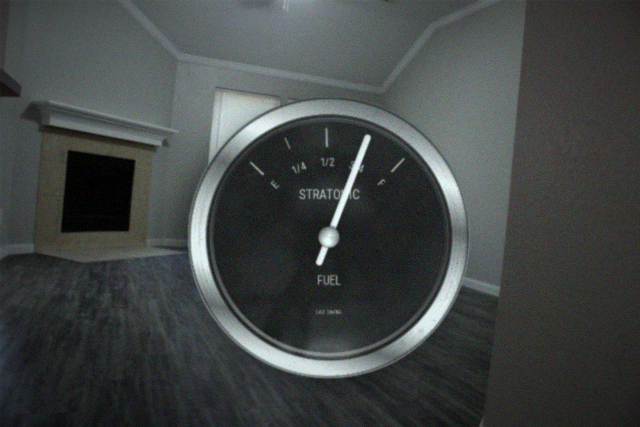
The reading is 0.75
